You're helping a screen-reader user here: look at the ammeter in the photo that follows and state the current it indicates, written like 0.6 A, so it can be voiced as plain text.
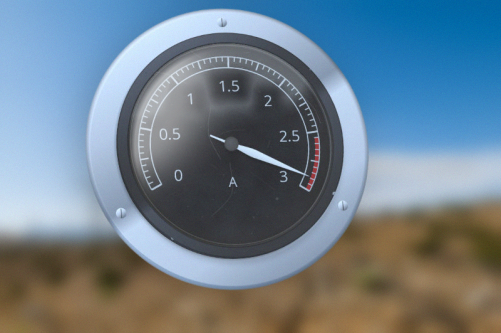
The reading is 2.9 A
